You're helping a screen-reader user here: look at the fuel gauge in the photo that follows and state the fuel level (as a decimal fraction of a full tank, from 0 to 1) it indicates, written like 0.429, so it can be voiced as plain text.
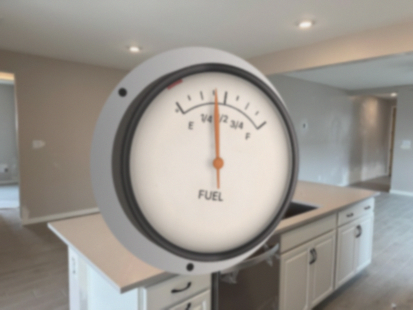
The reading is 0.375
